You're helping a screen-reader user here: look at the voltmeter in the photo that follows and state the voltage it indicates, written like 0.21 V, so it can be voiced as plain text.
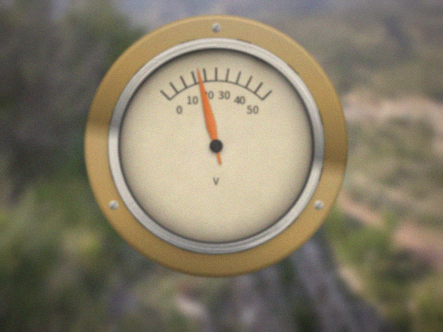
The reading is 17.5 V
